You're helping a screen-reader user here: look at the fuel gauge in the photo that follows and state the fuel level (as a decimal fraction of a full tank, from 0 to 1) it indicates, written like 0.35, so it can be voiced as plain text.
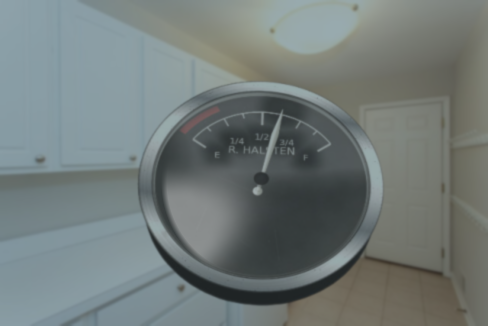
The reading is 0.625
